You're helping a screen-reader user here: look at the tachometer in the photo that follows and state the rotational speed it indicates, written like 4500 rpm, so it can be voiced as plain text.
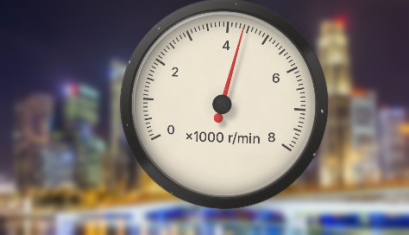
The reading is 4400 rpm
